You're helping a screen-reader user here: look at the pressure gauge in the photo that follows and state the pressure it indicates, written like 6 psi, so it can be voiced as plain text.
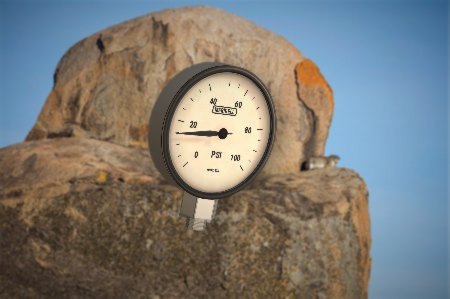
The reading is 15 psi
